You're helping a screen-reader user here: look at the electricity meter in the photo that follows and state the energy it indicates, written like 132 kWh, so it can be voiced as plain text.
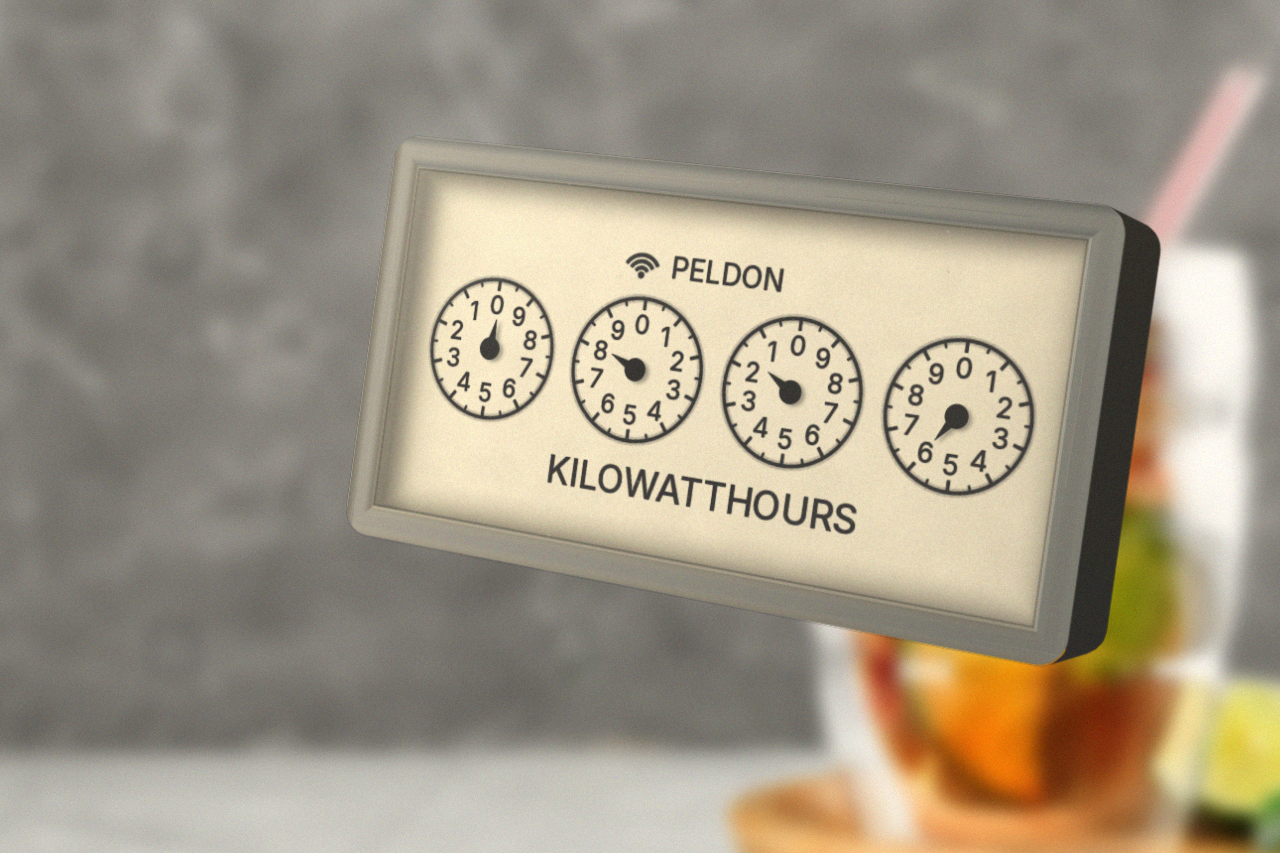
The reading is 9816 kWh
